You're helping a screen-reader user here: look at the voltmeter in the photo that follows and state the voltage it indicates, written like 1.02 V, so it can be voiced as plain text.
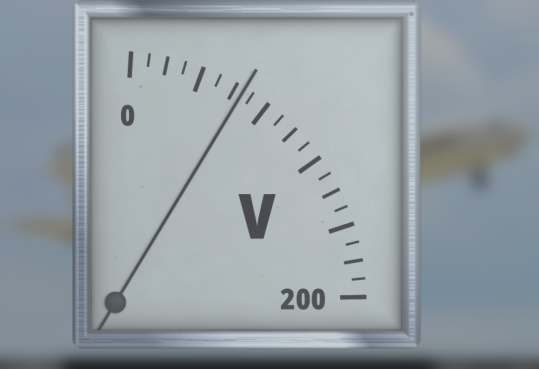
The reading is 65 V
